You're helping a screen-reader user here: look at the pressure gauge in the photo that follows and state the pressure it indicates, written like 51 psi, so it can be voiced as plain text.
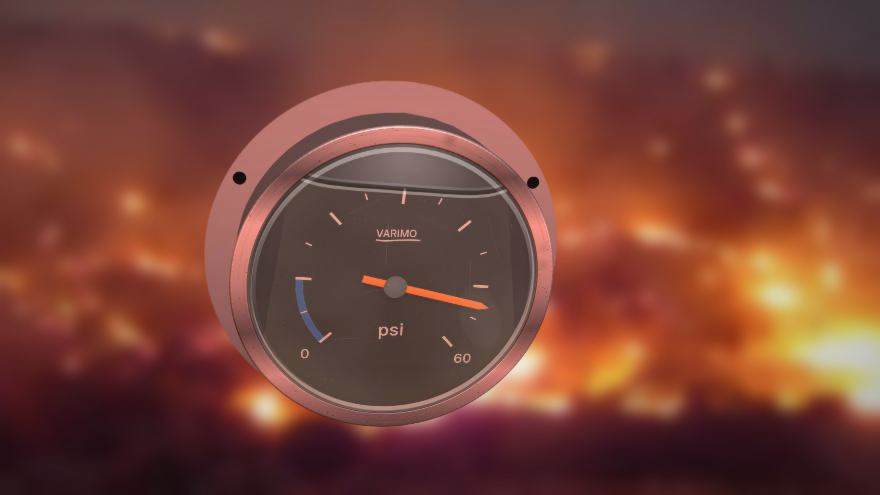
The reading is 52.5 psi
